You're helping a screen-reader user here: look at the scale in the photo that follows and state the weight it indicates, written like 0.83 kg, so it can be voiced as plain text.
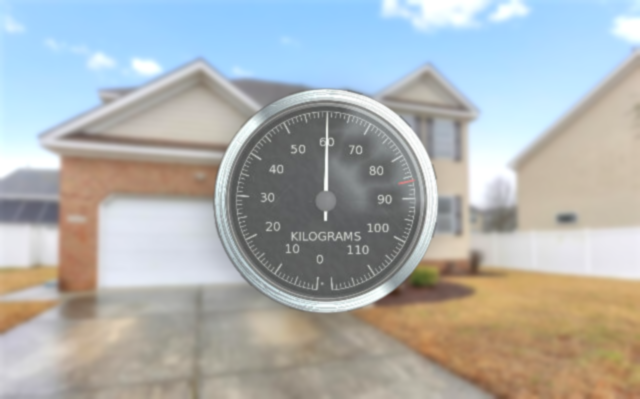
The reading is 60 kg
